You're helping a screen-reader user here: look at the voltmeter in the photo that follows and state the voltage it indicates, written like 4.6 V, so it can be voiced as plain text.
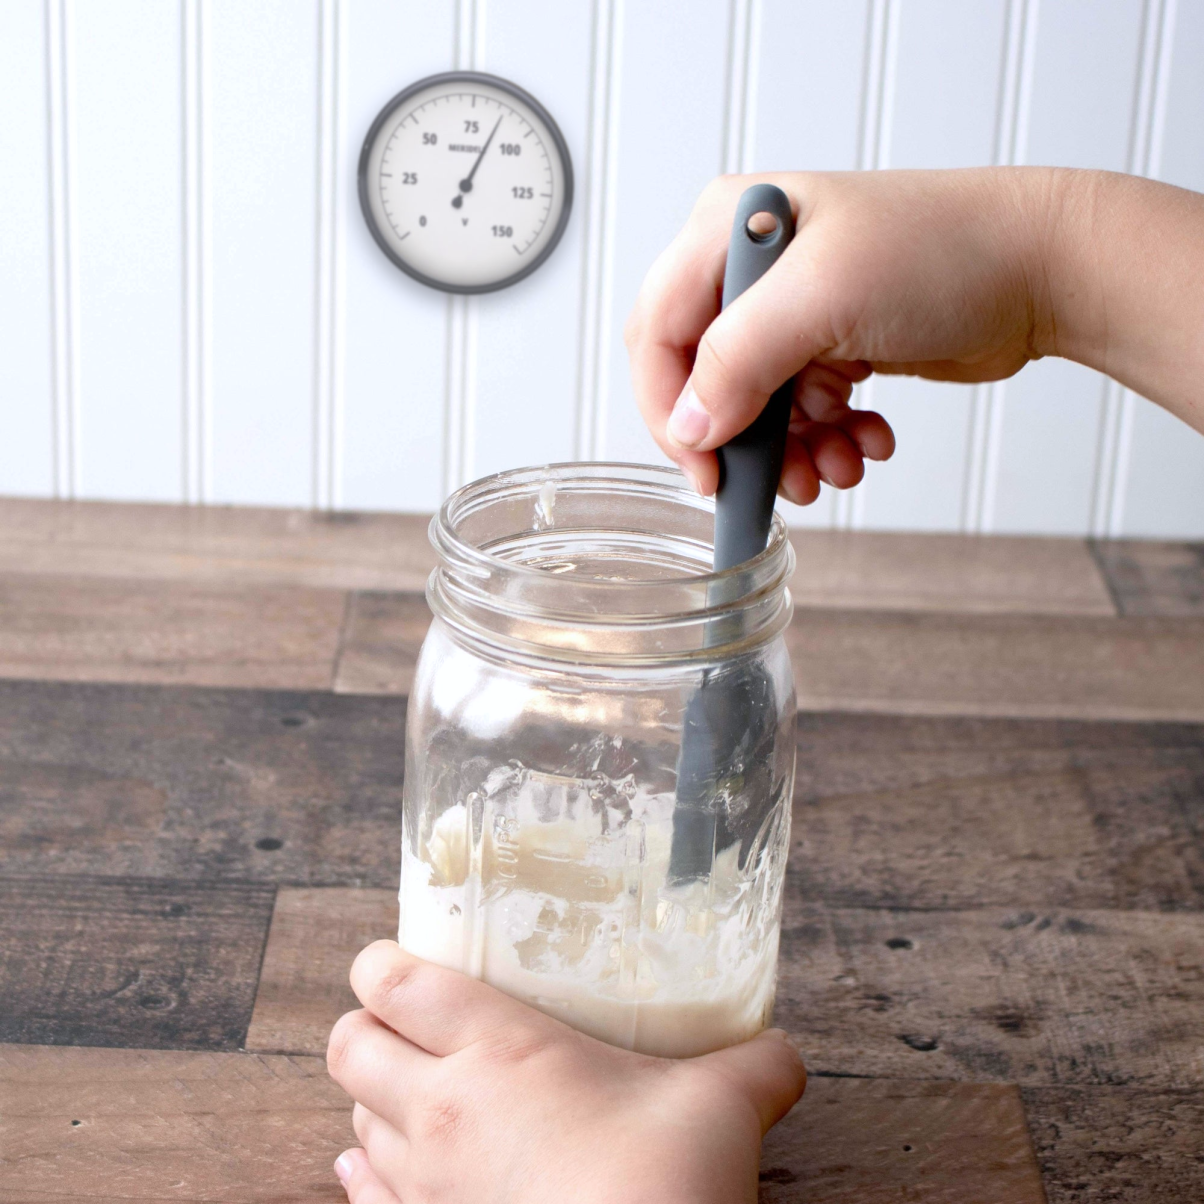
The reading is 87.5 V
